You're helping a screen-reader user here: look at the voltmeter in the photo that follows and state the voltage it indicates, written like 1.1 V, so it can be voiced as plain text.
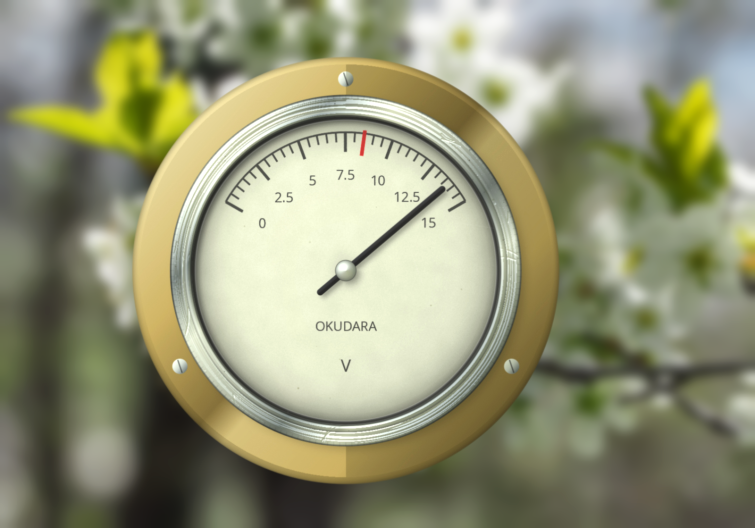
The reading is 13.75 V
